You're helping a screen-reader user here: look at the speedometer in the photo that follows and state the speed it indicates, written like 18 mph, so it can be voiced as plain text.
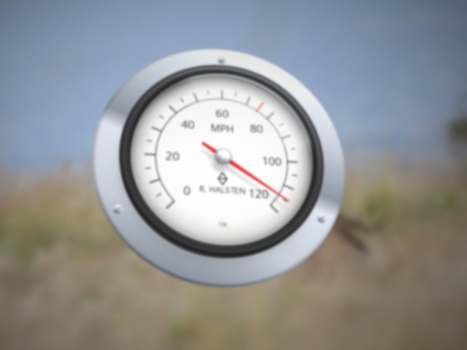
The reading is 115 mph
